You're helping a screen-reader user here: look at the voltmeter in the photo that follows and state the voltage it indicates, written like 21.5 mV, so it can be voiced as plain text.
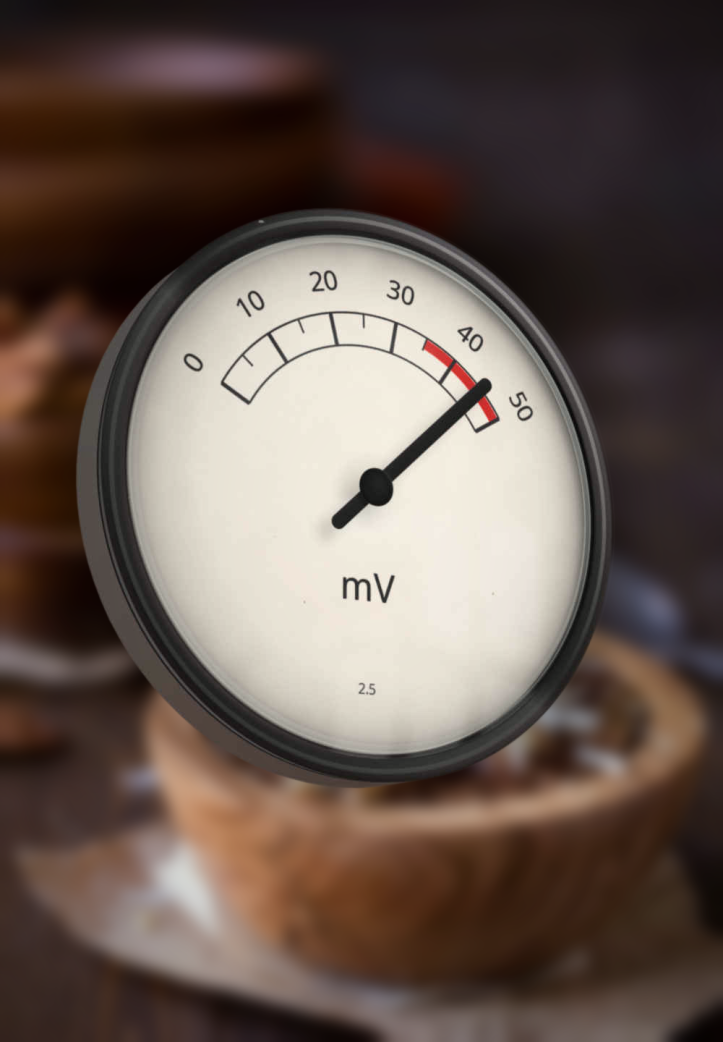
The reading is 45 mV
